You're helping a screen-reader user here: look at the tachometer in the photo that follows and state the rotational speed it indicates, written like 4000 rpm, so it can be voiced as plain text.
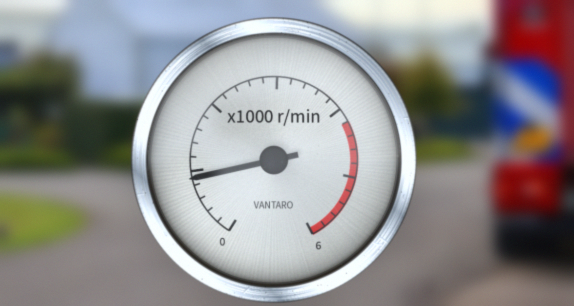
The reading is 900 rpm
